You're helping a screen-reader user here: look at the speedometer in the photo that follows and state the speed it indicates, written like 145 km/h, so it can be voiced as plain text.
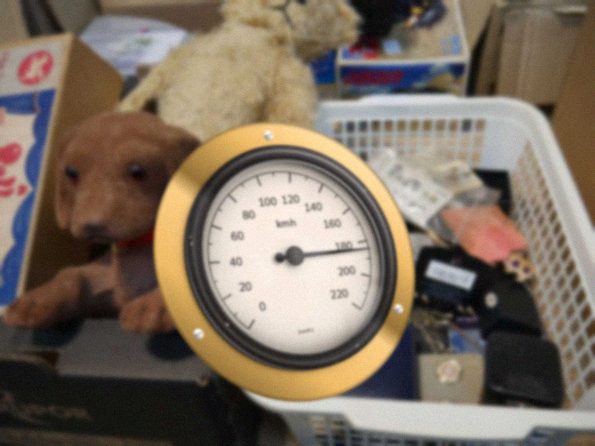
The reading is 185 km/h
